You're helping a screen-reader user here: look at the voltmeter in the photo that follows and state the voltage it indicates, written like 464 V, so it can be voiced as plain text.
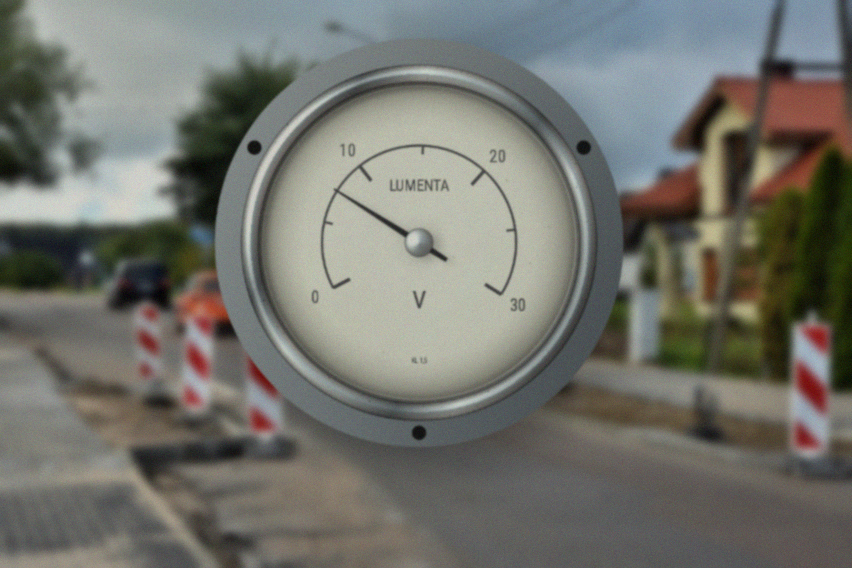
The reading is 7.5 V
